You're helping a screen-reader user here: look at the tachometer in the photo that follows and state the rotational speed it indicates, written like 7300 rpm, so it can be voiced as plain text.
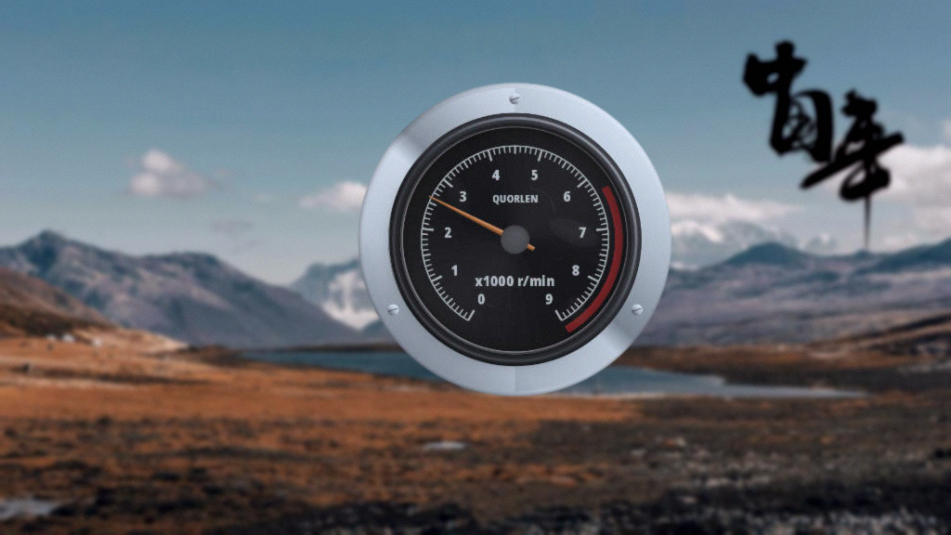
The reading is 2600 rpm
